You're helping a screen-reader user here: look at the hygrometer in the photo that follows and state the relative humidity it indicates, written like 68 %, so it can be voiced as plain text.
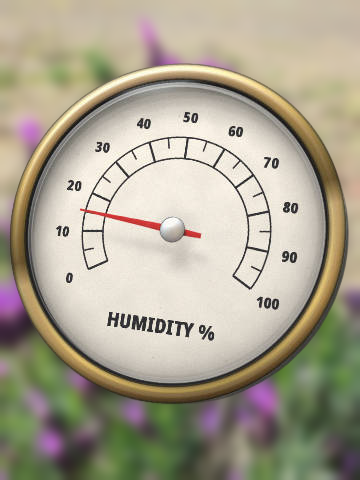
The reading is 15 %
